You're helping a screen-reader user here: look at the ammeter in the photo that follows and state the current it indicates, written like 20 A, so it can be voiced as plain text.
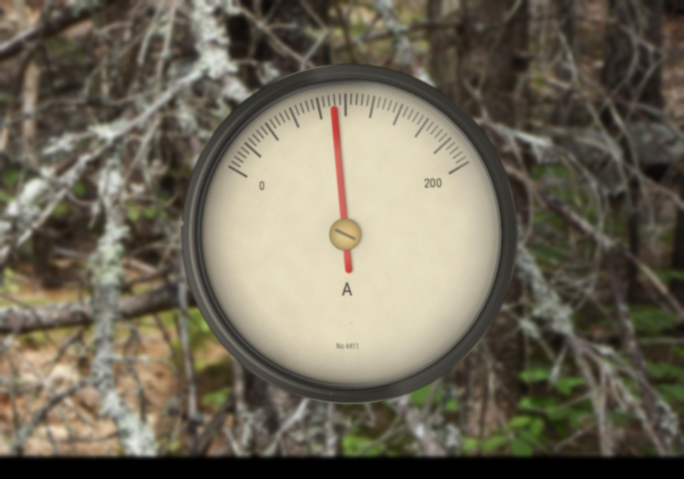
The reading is 92 A
